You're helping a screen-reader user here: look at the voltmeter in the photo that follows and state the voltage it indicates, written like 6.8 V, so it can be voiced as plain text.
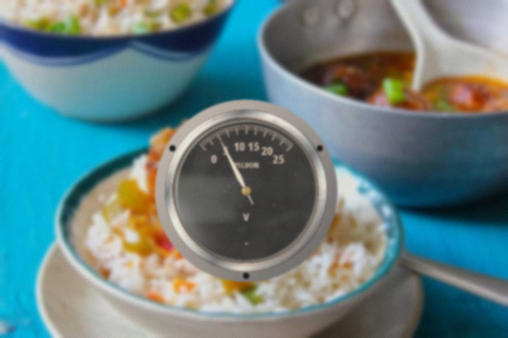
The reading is 5 V
